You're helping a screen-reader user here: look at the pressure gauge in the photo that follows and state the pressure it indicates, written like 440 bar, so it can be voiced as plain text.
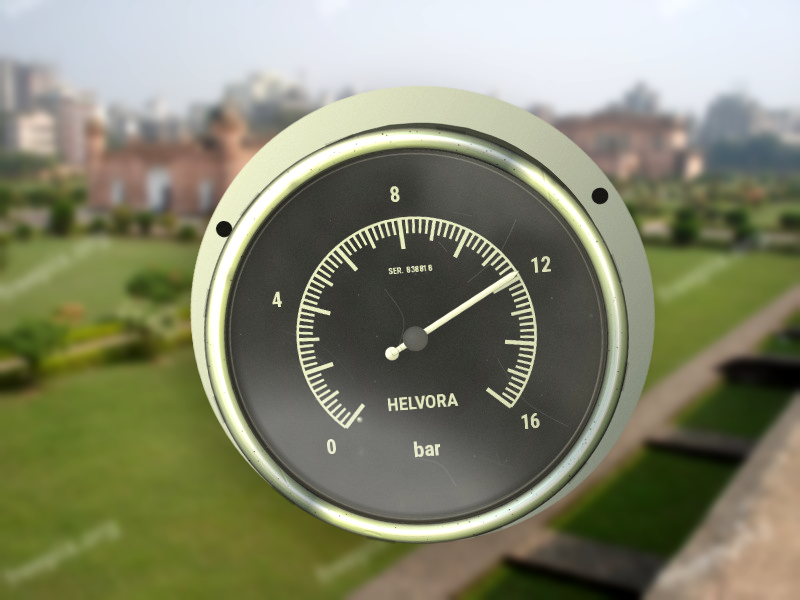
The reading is 11.8 bar
